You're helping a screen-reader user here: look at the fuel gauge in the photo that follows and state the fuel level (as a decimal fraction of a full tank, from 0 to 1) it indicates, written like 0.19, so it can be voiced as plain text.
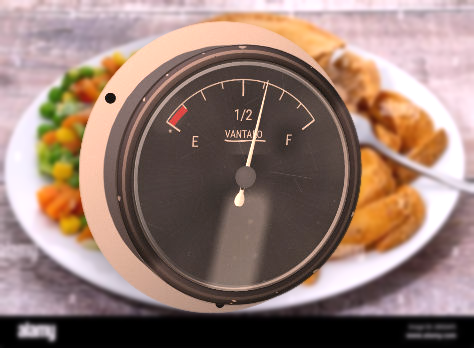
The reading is 0.625
